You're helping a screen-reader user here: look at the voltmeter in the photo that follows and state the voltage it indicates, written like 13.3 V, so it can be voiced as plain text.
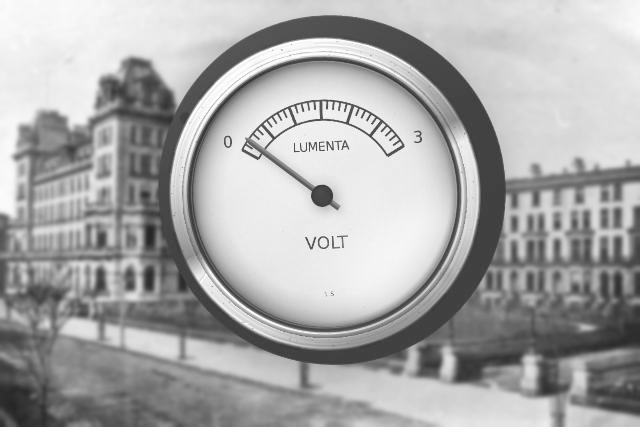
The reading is 0.2 V
